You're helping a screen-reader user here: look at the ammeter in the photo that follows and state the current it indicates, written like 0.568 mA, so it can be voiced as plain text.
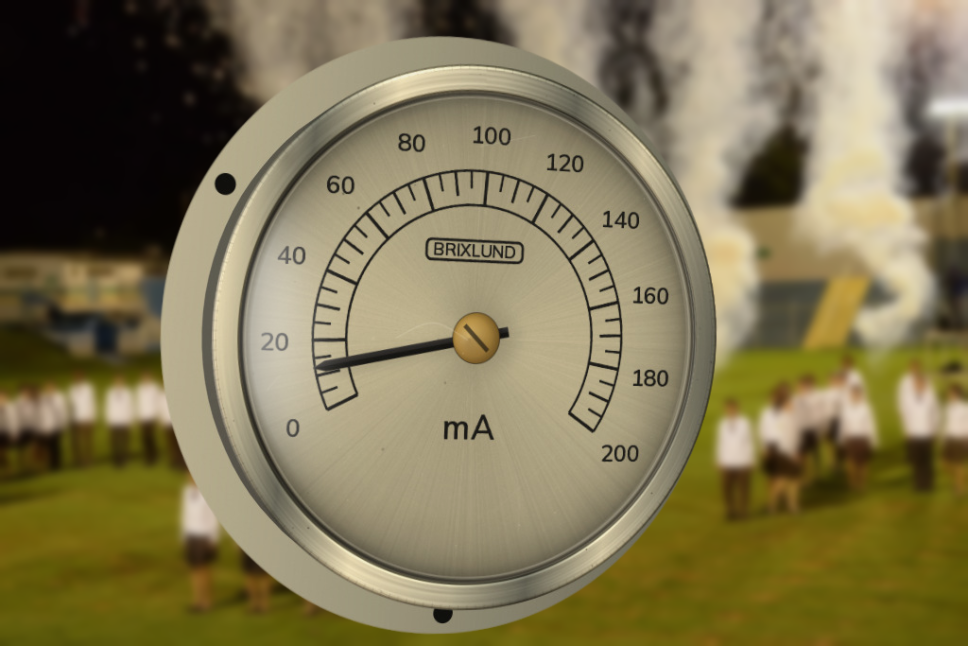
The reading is 12.5 mA
